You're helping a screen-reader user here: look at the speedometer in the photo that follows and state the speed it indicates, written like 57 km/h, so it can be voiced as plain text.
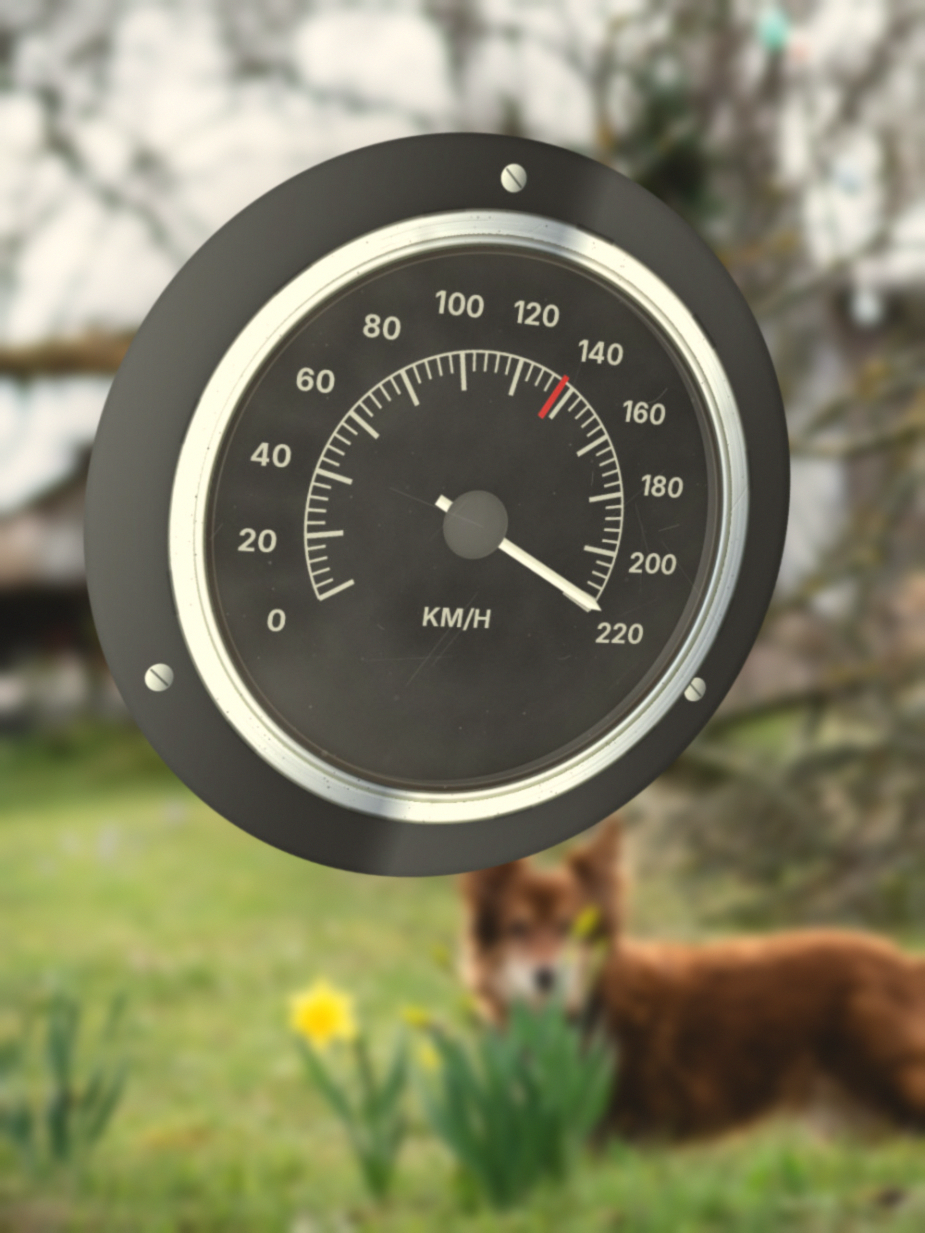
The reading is 218 km/h
